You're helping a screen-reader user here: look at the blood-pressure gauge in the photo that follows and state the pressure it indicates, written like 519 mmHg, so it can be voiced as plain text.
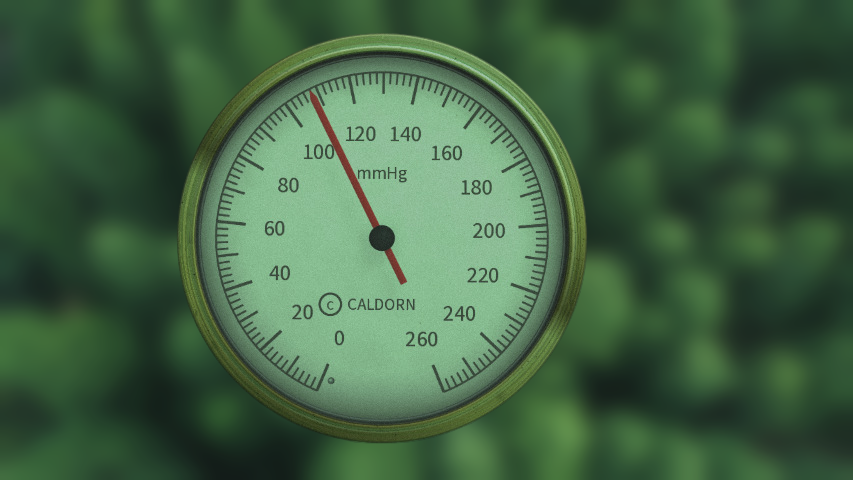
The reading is 108 mmHg
